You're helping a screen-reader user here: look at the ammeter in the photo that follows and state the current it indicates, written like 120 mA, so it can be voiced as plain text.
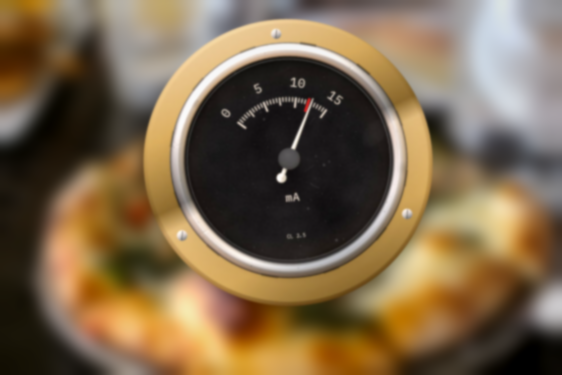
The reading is 12.5 mA
